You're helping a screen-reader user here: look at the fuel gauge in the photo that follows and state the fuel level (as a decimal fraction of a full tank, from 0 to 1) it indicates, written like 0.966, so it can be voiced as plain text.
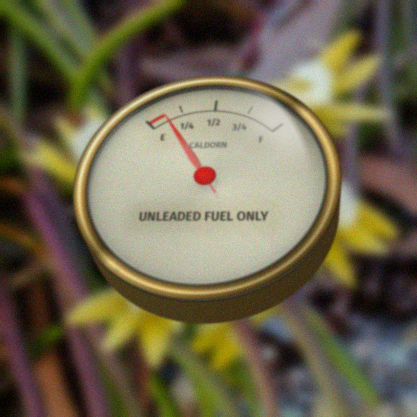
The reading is 0.125
